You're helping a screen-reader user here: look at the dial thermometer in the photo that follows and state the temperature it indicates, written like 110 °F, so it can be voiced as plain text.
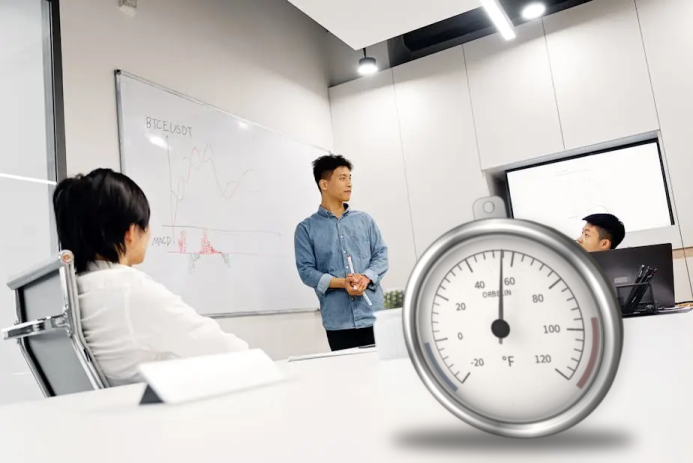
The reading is 56 °F
